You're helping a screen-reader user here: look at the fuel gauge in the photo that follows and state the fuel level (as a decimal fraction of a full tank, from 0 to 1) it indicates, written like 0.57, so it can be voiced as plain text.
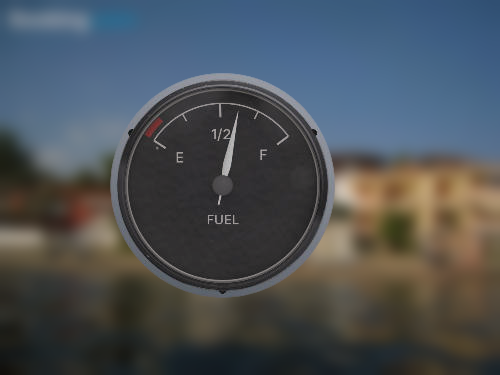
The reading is 0.625
